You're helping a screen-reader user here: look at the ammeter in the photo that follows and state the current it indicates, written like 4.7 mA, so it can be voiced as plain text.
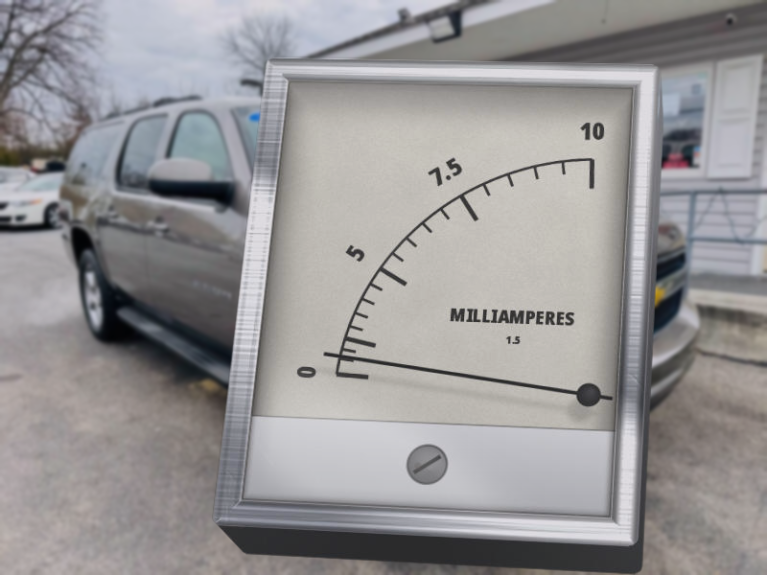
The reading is 1.5 mA
